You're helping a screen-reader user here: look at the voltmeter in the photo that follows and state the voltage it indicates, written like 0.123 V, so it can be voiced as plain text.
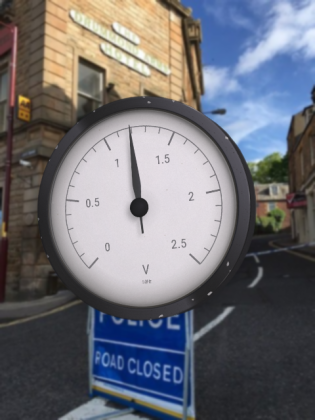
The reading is 1.2 V
